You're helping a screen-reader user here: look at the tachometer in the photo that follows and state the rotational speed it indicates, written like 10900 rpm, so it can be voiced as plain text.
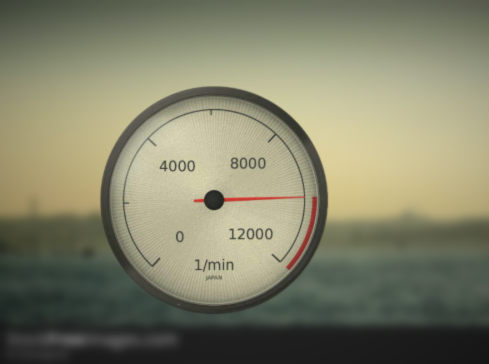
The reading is 10000 rpm
